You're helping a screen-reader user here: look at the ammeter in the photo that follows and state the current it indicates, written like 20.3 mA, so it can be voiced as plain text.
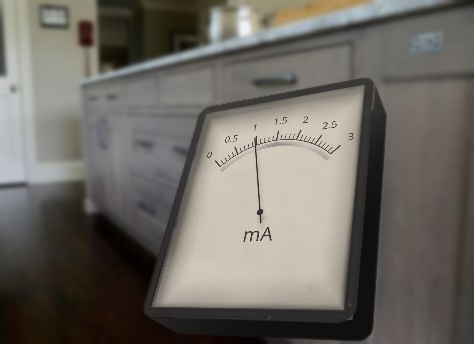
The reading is 1 mA
